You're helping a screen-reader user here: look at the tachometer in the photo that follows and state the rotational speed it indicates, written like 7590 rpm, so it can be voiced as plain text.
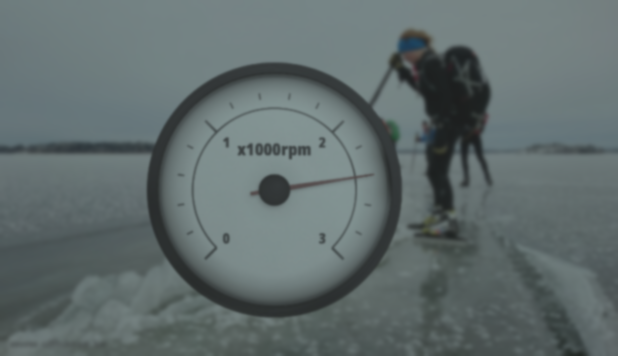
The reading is 2400 rpm
